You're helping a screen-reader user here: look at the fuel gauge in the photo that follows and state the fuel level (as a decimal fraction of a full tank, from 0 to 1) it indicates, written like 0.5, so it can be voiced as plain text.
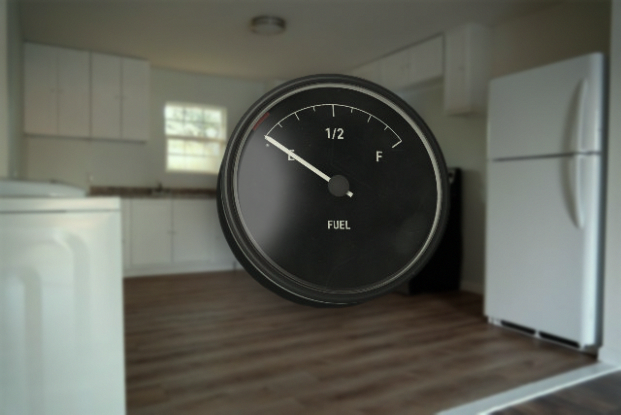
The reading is 0
